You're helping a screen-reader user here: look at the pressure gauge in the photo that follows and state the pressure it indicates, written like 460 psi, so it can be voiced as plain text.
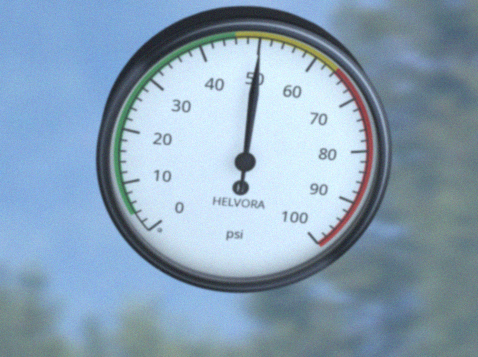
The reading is 50 psi
